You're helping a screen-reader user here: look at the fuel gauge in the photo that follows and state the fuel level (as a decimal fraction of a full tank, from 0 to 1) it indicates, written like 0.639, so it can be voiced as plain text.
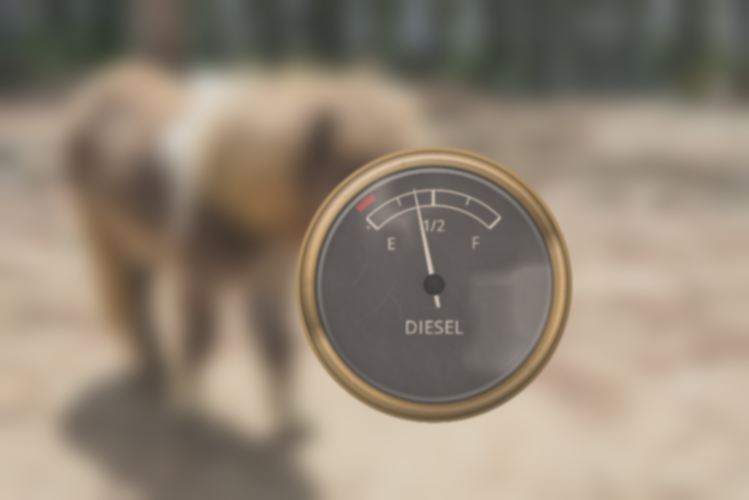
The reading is 0.375
